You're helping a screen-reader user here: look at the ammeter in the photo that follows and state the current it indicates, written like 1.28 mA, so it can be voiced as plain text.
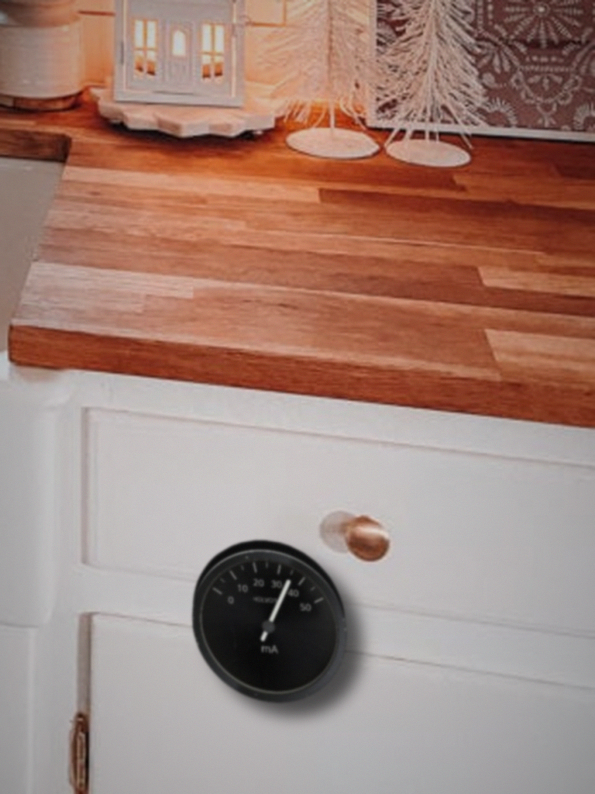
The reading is 35 mA
